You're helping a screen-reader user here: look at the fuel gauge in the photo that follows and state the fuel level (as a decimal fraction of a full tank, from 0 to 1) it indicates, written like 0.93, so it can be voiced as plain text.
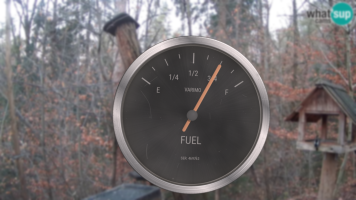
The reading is 0.75
